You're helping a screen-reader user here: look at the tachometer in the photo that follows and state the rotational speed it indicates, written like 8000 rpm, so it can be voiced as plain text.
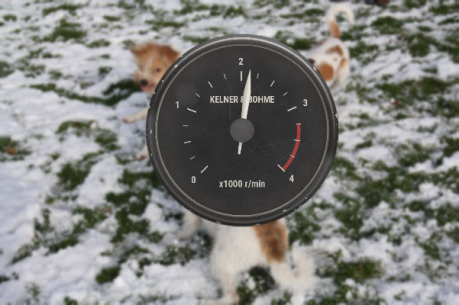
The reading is 2125 rpm
